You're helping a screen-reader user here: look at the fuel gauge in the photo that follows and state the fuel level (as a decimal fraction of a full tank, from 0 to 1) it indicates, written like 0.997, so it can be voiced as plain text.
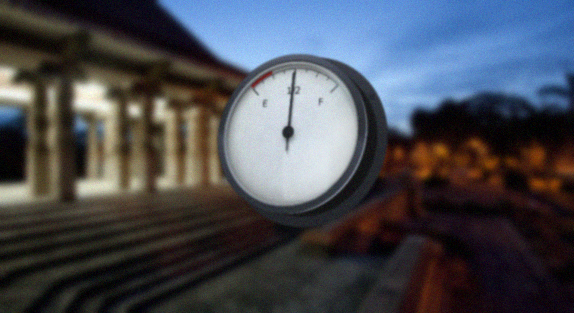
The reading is 0.5
